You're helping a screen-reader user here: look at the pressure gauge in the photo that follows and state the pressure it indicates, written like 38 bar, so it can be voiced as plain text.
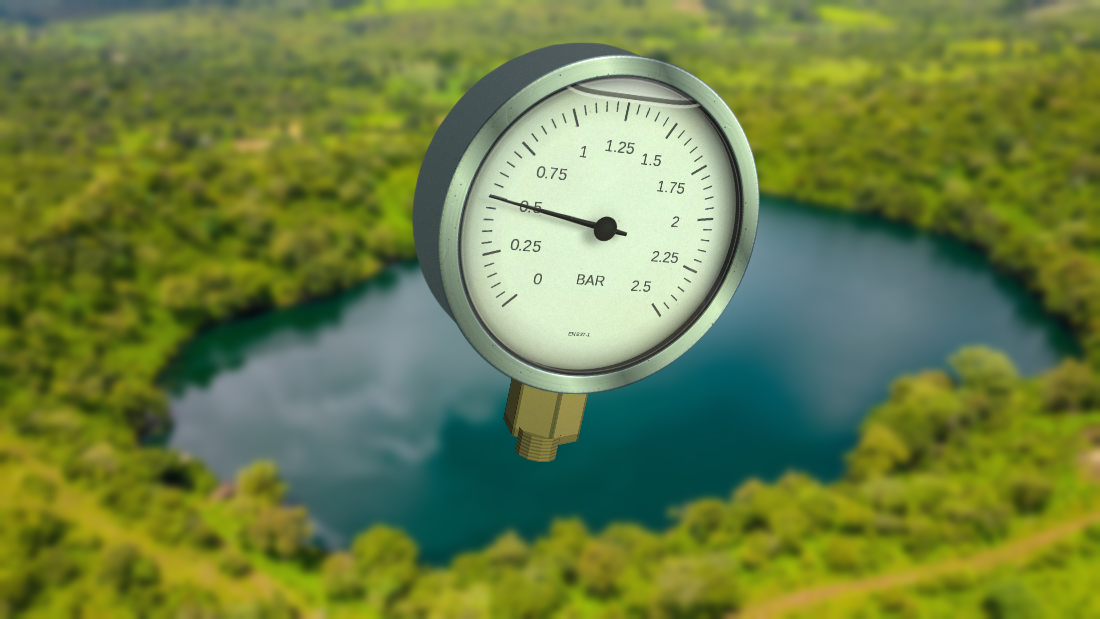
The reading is 0.5 bar
